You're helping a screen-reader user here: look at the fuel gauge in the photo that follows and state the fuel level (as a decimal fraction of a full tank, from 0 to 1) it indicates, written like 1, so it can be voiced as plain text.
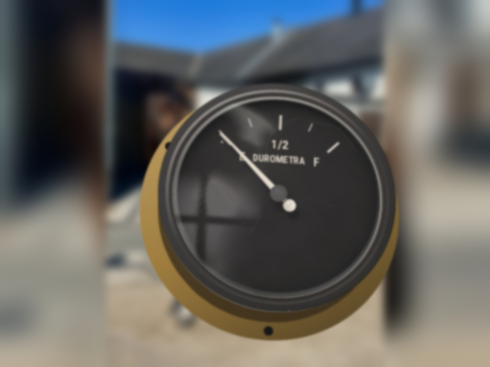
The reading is 0
